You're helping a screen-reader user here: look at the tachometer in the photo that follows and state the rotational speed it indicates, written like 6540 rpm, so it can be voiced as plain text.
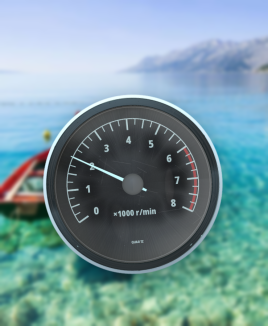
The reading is 2000 rpm
